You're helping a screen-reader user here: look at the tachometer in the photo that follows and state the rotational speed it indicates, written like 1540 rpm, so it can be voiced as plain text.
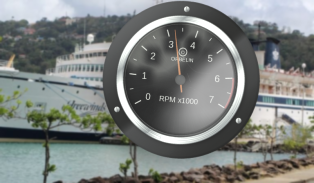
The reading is 3250 rpm
